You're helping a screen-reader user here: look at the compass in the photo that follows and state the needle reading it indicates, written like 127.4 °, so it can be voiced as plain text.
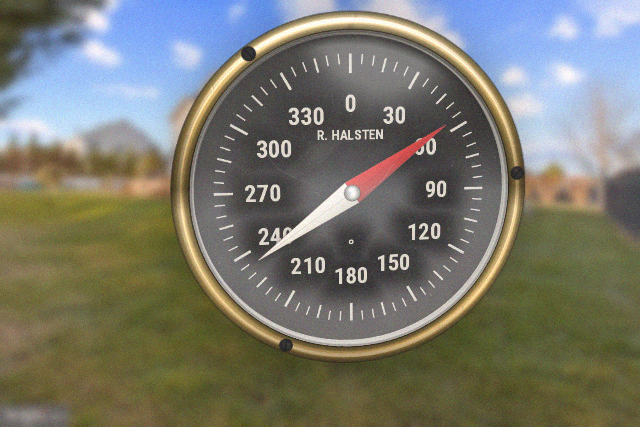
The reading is 55 °
